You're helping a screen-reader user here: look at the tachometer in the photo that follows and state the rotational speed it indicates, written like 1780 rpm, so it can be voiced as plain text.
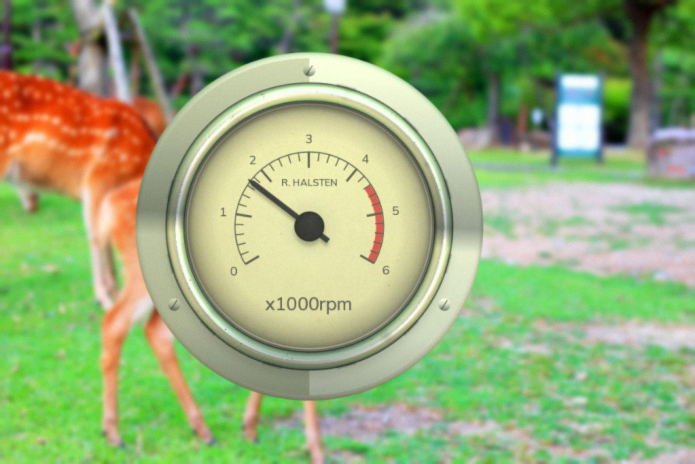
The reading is 1700 rpm
